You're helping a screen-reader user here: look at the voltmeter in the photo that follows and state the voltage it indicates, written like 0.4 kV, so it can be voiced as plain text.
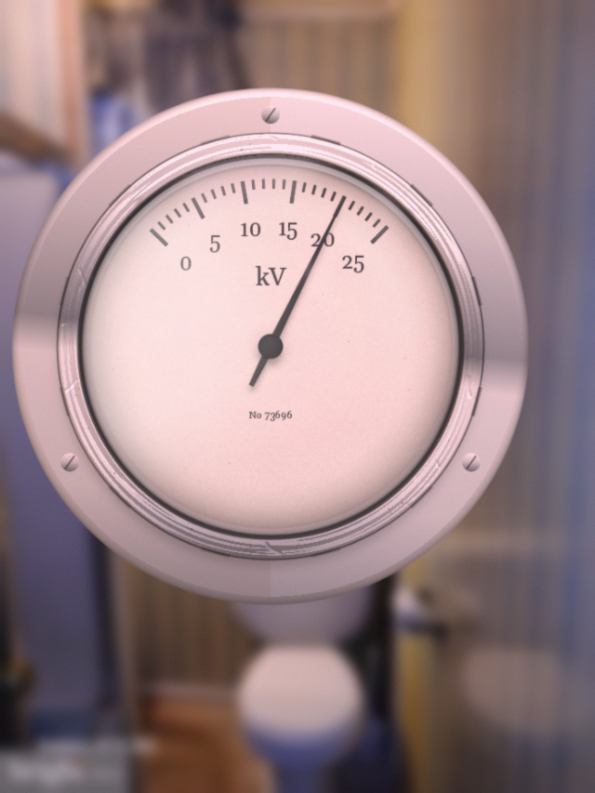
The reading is 20 kV
